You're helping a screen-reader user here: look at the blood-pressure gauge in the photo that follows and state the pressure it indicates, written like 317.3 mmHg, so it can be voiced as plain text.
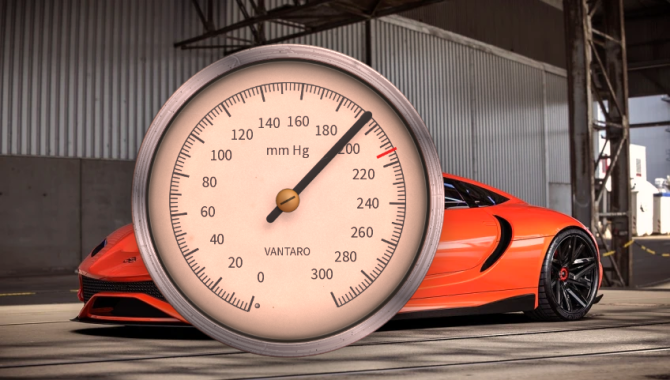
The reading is 194 mmHg
